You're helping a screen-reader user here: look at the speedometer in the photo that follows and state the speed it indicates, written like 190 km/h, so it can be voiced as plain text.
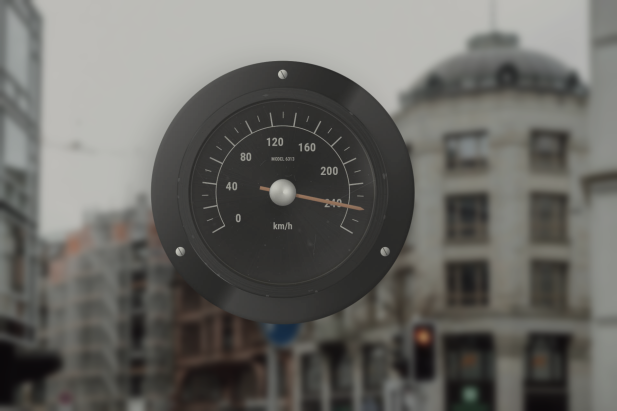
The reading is 240 km/h
